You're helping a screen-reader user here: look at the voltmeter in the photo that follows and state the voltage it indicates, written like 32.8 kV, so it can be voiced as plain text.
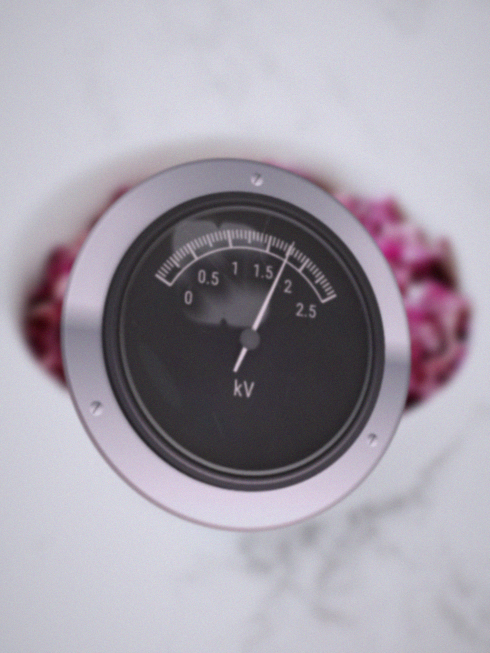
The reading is 1.75 kV
